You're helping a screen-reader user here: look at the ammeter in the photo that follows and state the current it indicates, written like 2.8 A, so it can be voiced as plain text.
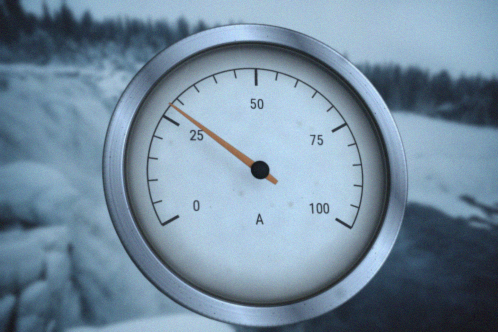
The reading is 27.5 A
